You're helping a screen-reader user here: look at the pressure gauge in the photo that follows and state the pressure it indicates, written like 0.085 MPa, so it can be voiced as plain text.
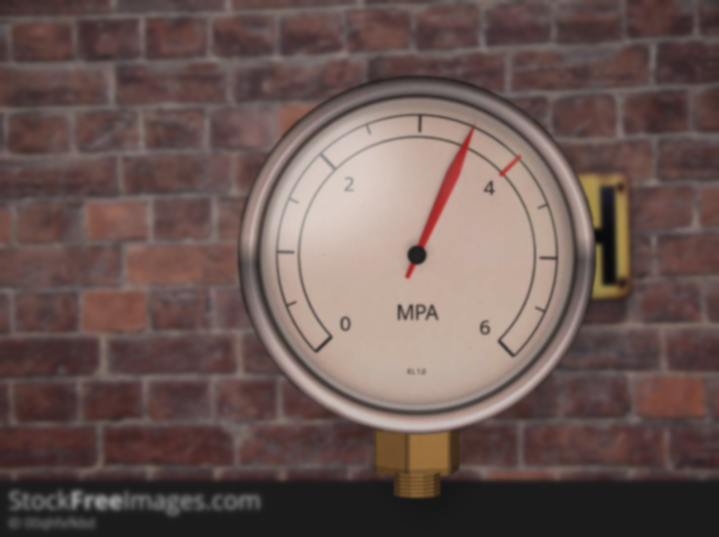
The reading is 3.5 MPa
